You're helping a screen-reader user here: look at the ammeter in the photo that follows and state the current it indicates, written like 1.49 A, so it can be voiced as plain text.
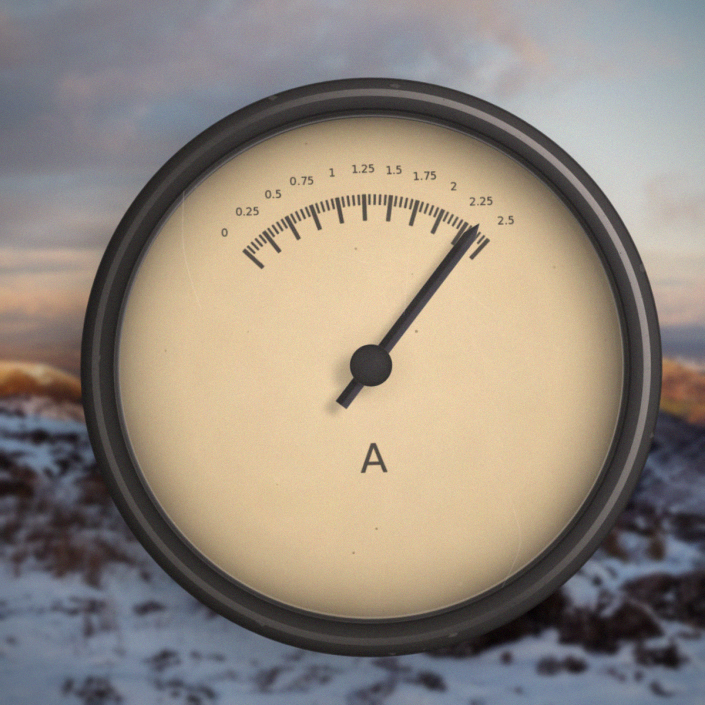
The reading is 2.35 A
